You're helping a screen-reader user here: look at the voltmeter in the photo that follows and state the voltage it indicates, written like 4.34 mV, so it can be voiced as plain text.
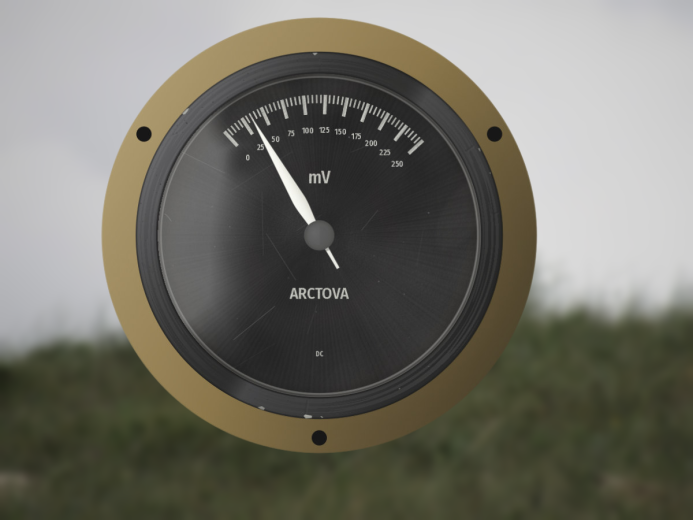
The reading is 35 mV
